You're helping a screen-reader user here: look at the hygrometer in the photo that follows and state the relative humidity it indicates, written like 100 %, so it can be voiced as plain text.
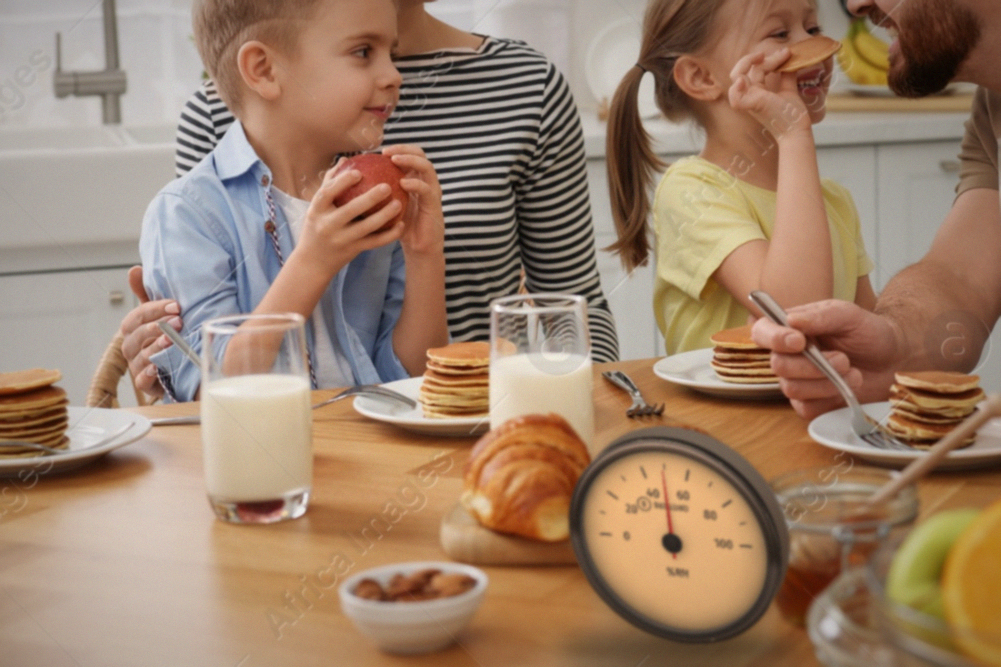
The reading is 50 %
